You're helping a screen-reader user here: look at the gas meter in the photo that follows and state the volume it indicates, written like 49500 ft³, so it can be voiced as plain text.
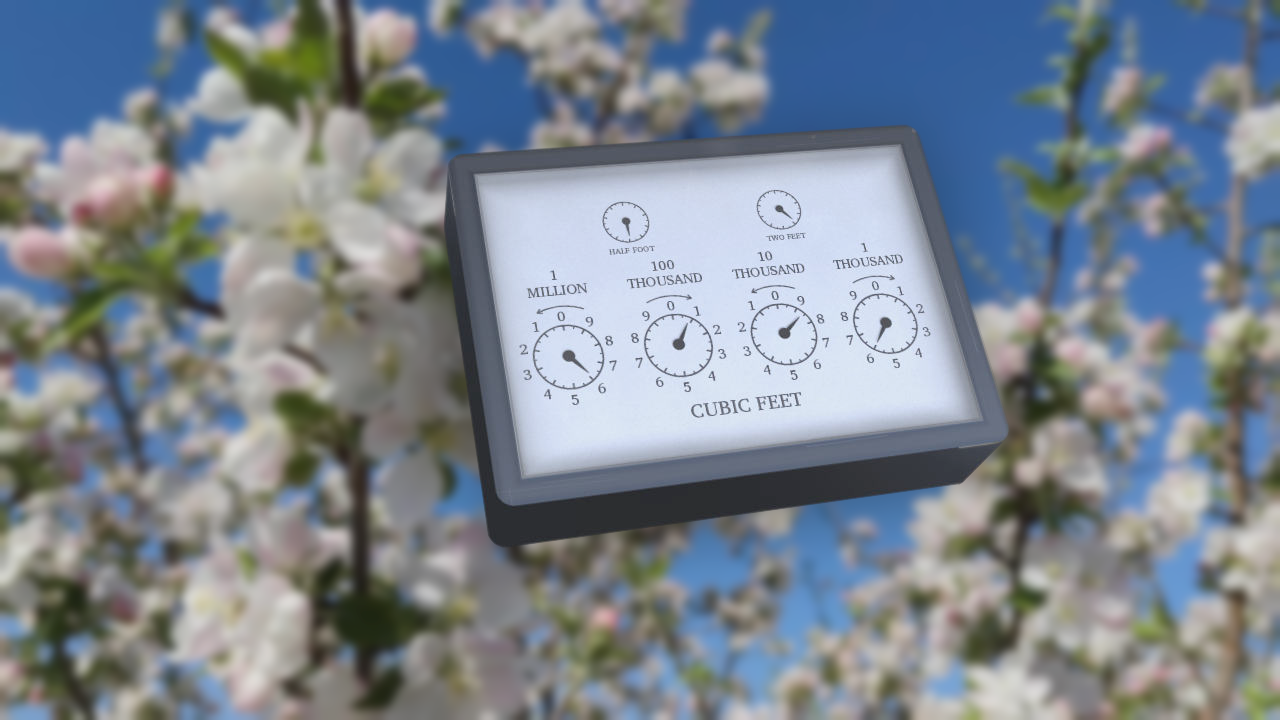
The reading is 608600 ft³
